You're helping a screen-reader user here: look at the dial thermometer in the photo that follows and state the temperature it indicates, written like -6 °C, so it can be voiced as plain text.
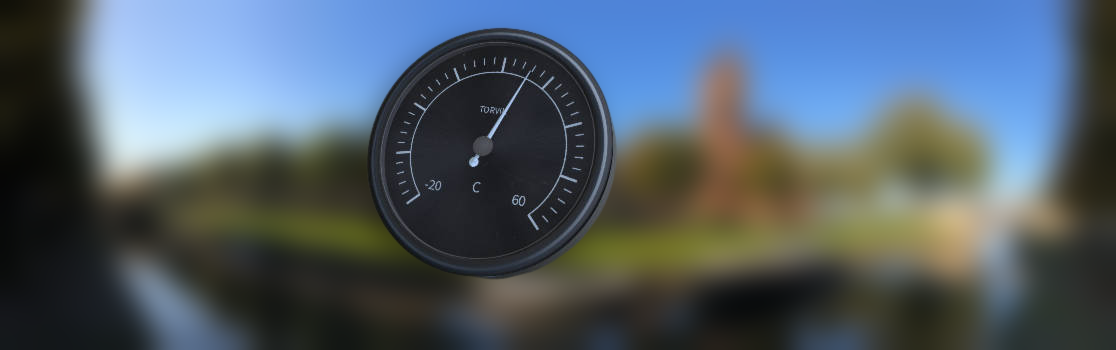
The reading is 26 °C
